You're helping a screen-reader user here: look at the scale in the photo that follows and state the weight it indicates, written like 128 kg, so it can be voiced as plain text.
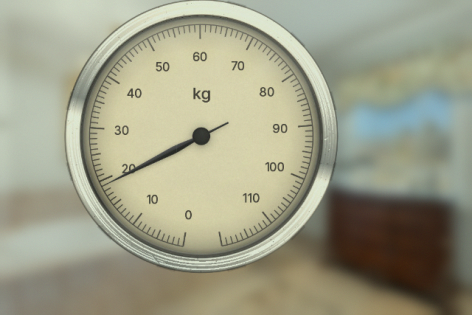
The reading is 19 kg
